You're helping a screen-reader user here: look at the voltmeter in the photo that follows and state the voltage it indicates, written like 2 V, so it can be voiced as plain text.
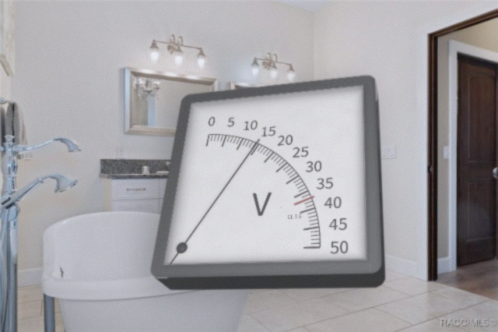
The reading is 15 V
